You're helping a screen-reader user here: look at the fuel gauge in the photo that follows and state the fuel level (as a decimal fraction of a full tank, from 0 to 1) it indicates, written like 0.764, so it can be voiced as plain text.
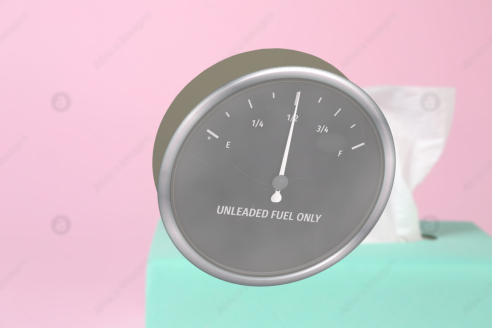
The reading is 0.5
